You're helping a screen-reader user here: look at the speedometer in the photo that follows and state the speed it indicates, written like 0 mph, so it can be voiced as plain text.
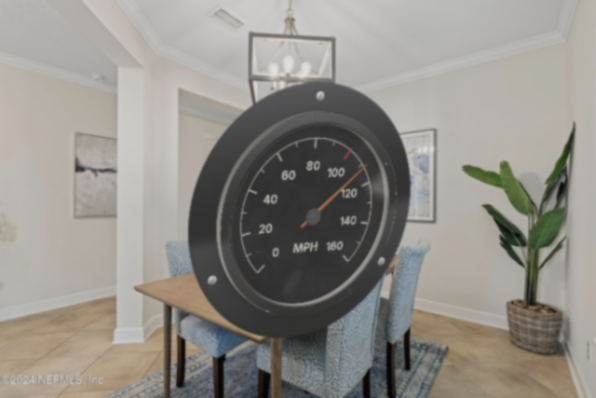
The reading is 110 mph
